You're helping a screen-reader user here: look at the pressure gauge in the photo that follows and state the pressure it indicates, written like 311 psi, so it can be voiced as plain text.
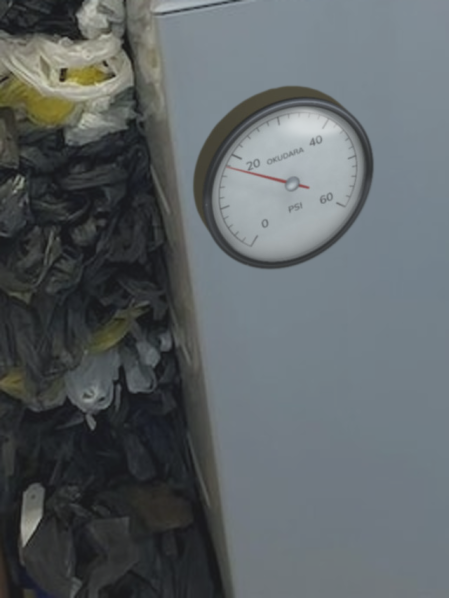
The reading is 18 psi
